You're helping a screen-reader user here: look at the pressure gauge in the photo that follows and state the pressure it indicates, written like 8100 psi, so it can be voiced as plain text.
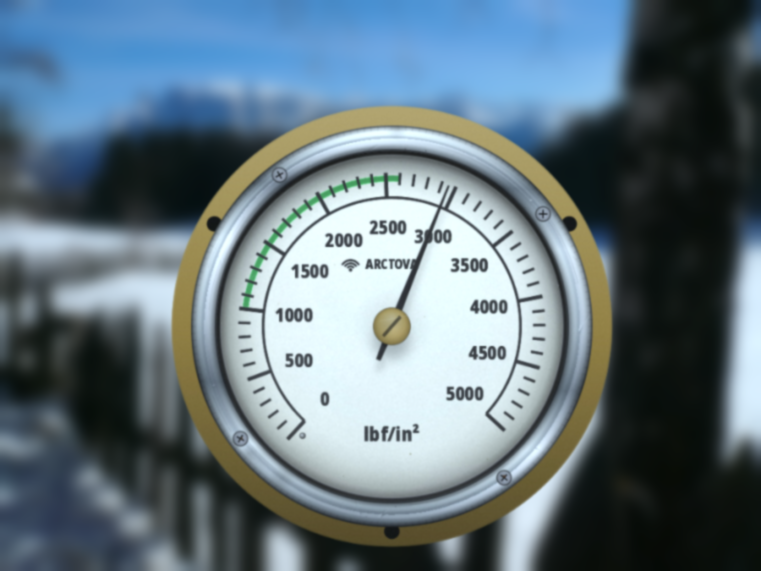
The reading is 2950 psi
